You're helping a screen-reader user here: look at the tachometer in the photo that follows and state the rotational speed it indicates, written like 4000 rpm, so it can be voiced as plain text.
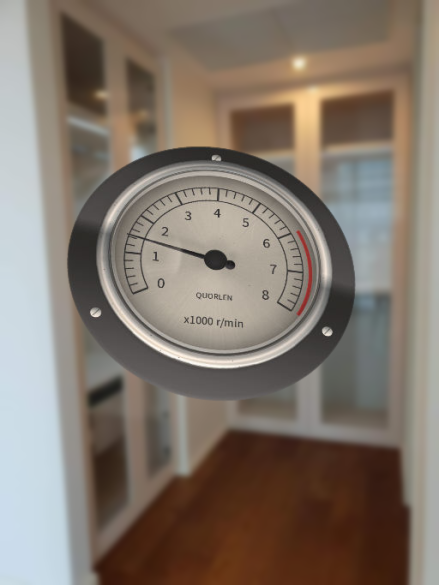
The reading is 1400 rpm
